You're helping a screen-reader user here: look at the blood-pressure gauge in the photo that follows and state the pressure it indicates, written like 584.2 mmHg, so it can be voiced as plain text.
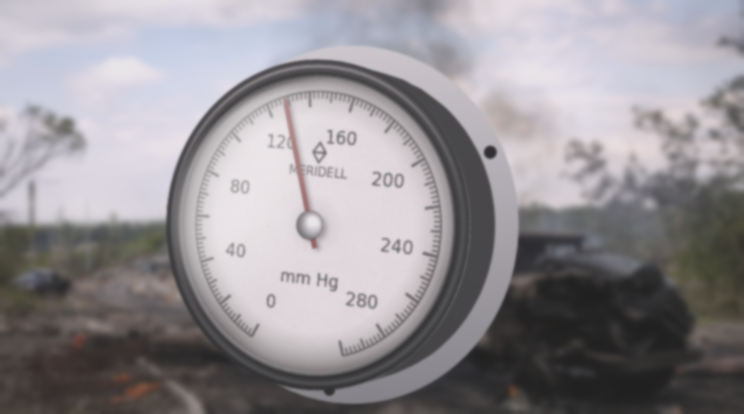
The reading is 130 mmHg
